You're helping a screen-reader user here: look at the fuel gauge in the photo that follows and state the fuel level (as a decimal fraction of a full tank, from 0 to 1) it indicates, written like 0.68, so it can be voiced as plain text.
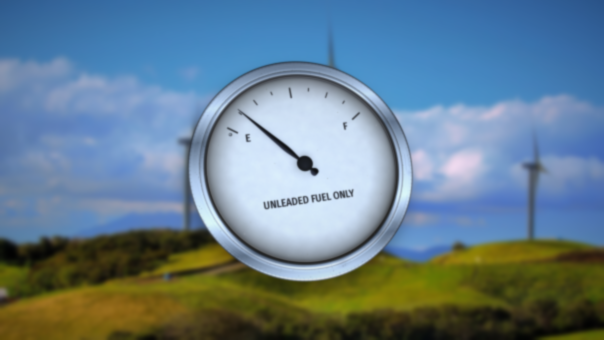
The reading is 0.125
